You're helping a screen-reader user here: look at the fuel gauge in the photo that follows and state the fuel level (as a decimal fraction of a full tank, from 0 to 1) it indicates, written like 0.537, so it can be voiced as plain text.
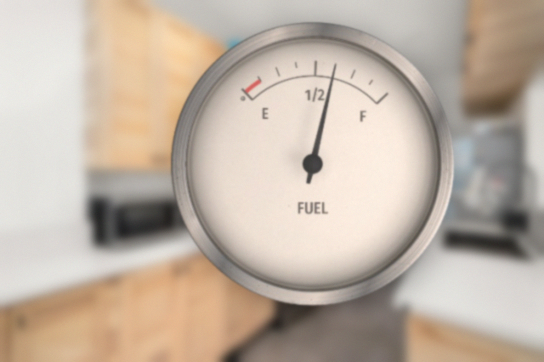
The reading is 0.625
